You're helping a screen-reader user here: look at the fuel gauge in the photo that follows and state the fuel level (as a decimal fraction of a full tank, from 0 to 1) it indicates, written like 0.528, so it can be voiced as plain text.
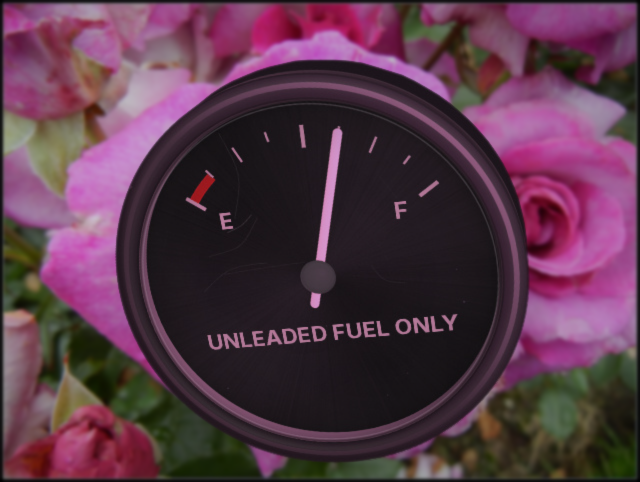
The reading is 0.625
